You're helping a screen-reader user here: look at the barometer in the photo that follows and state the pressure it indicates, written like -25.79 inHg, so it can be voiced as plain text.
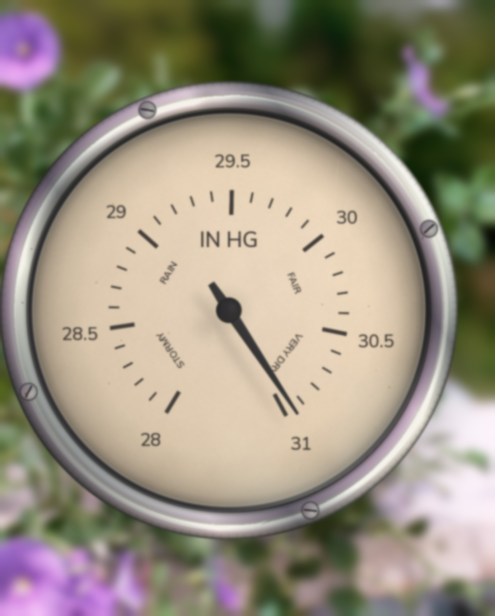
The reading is 30.95 inHg
